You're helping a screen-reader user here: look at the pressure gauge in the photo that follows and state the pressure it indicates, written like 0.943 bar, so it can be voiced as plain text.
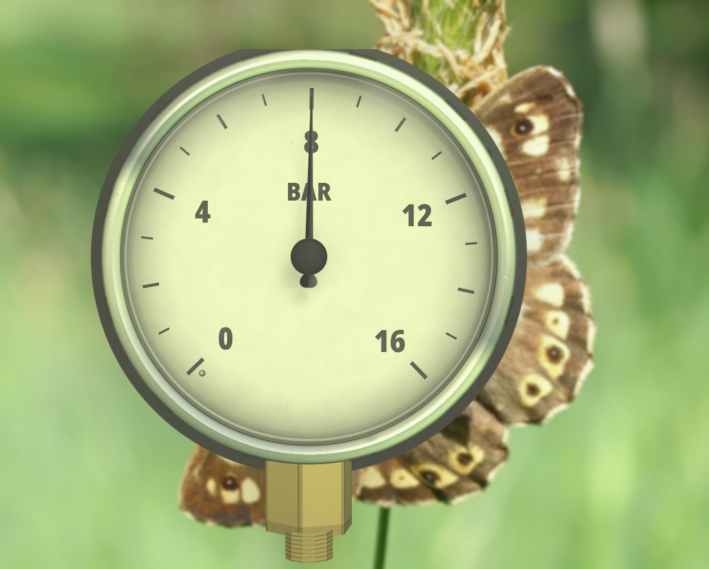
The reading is 8 bar
